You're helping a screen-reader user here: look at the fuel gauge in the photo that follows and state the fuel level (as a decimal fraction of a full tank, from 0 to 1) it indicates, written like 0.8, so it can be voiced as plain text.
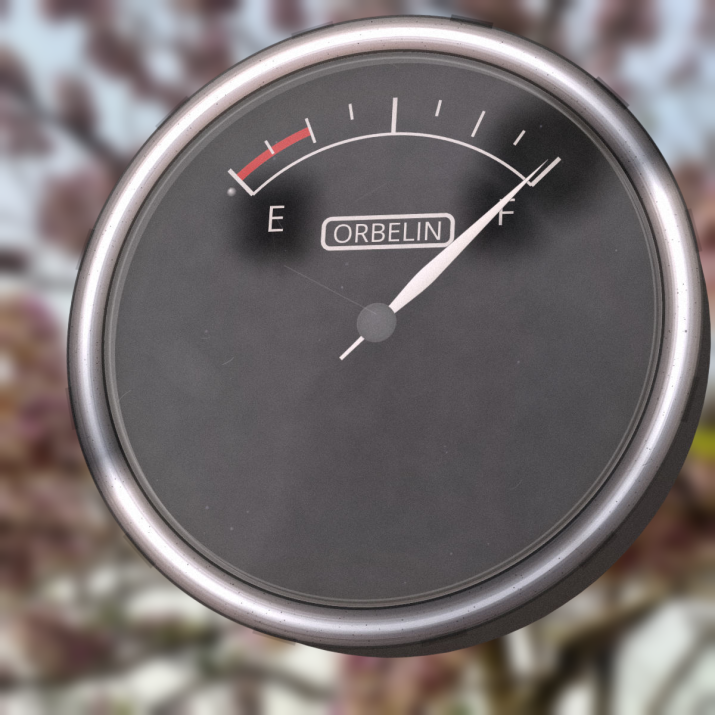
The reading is 1
